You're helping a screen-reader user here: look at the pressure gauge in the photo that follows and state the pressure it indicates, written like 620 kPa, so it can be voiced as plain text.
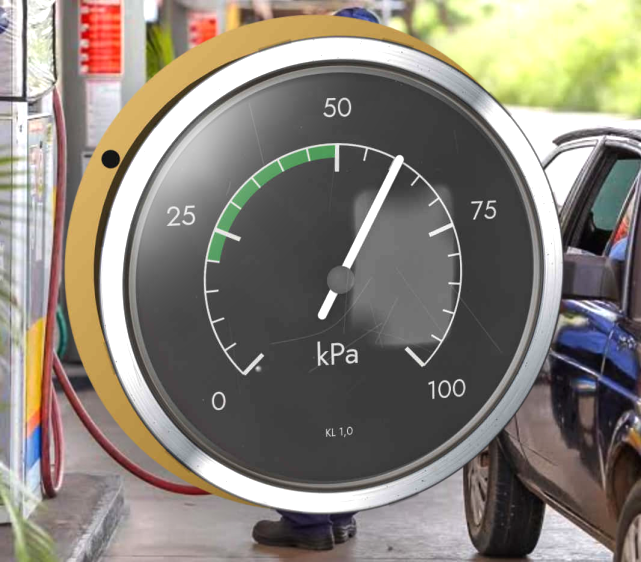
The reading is 60 kPa
